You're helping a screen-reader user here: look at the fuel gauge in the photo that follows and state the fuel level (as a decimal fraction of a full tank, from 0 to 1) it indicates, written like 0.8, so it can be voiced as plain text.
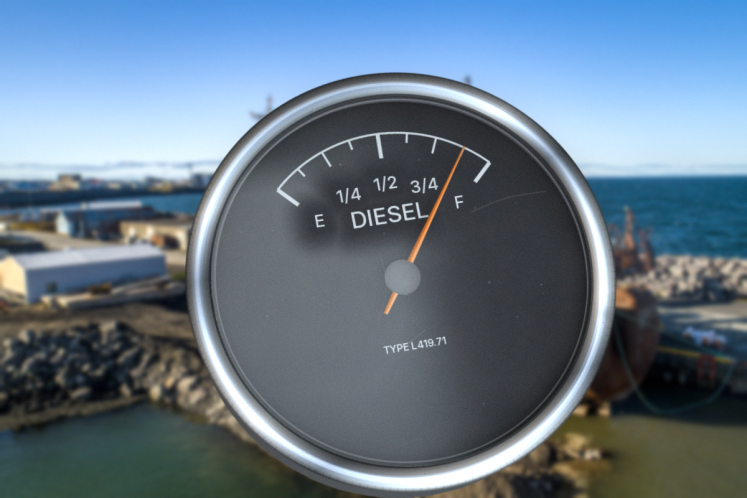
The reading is 0.875
